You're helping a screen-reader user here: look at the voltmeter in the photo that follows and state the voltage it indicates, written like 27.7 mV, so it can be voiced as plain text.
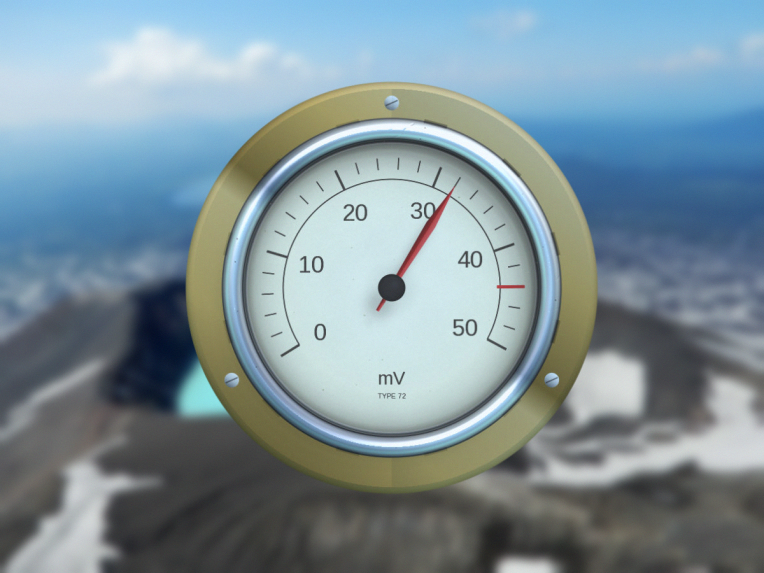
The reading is 32 mV
